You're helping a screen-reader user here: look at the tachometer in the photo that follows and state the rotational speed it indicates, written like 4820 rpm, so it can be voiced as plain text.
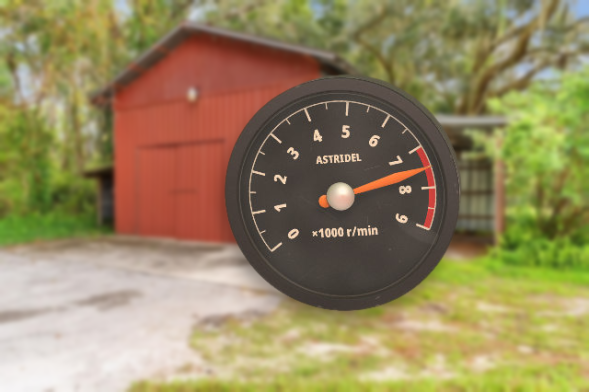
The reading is 7500 rpm
